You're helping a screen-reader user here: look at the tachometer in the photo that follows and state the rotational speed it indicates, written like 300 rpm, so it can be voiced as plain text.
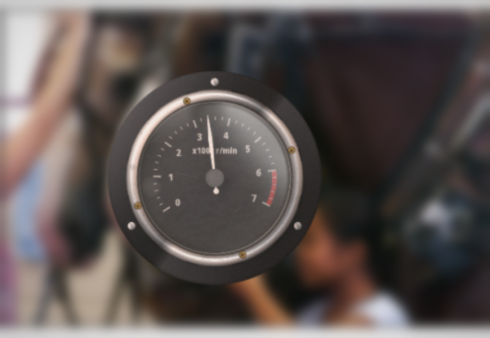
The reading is 3400 rpm
